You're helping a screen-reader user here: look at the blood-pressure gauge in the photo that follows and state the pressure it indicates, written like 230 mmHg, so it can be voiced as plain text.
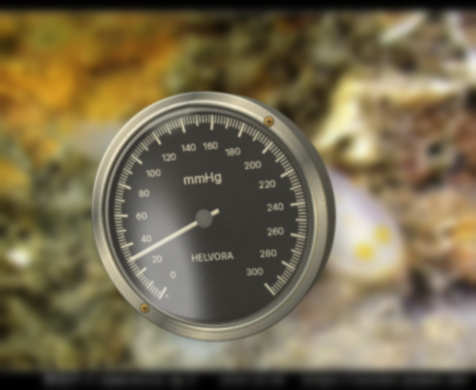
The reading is 30 mmHg
